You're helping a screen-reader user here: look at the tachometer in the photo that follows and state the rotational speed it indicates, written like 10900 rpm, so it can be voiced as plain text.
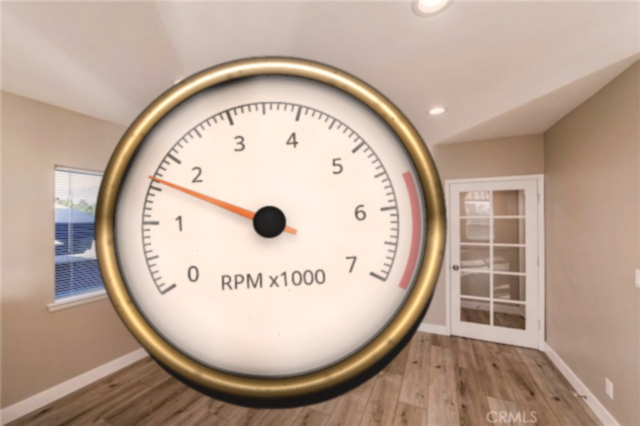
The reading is 1600 rpm
